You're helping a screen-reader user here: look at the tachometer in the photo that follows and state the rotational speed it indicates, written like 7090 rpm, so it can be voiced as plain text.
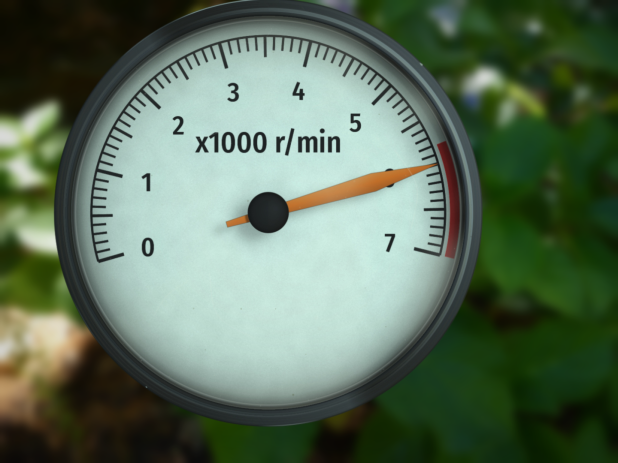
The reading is 6000 rpm
